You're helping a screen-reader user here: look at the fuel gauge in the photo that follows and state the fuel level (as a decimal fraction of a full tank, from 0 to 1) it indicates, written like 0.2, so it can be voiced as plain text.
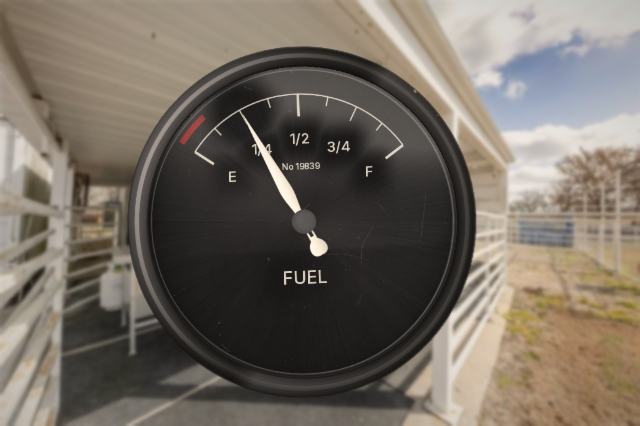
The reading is 0.25
